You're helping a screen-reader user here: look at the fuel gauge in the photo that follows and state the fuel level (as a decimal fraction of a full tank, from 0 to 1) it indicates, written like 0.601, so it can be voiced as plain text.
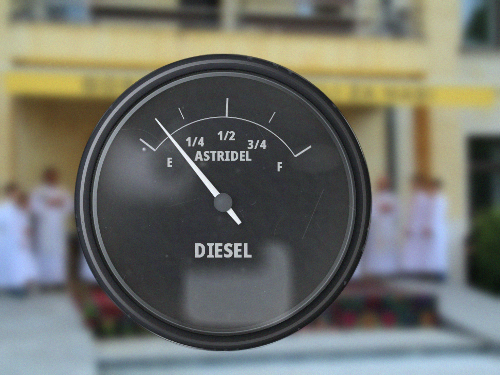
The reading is 0.125
